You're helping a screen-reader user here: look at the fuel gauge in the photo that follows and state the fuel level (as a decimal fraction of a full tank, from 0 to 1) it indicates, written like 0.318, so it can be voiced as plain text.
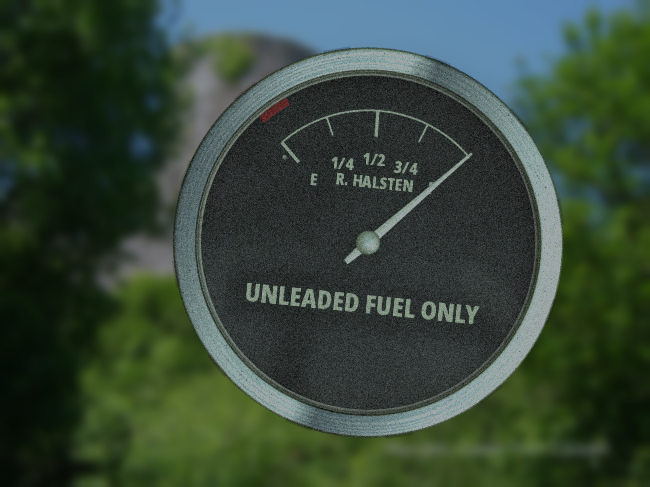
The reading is 1
